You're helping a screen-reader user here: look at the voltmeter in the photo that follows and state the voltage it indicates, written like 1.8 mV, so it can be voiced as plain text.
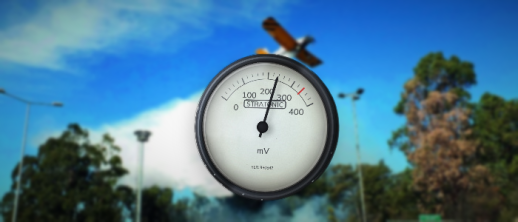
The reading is 240 mV
